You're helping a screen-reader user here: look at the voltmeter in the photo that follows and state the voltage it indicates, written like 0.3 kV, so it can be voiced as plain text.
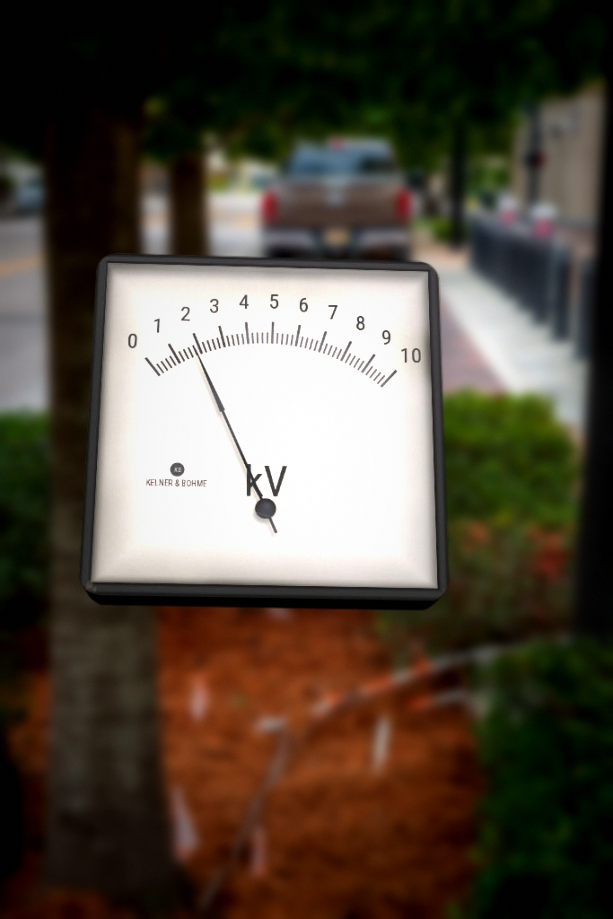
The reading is 1.8 kV
